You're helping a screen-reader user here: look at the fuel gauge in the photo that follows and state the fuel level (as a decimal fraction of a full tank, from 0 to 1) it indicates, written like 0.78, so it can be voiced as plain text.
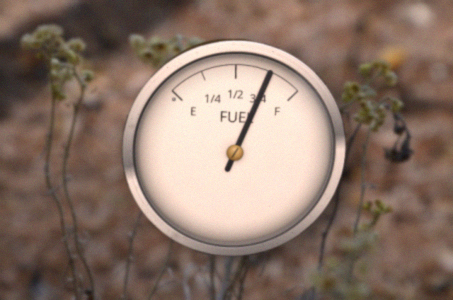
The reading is 0.75
